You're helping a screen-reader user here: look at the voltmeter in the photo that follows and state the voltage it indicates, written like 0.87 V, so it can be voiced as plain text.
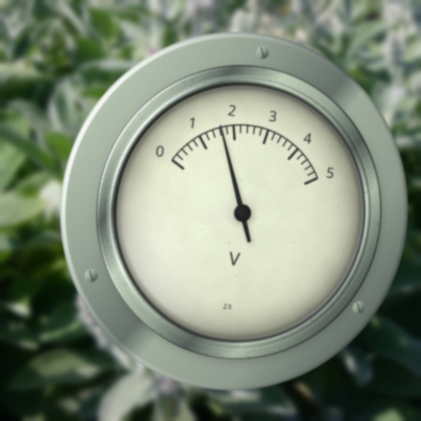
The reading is 1.6 V
